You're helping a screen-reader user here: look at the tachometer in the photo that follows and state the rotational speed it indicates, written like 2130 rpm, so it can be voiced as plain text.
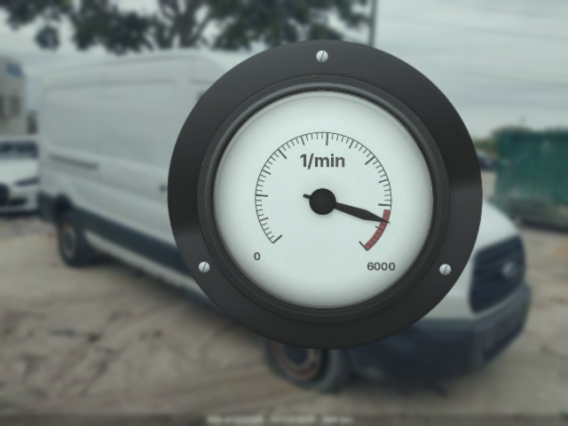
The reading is 5300 rpm
